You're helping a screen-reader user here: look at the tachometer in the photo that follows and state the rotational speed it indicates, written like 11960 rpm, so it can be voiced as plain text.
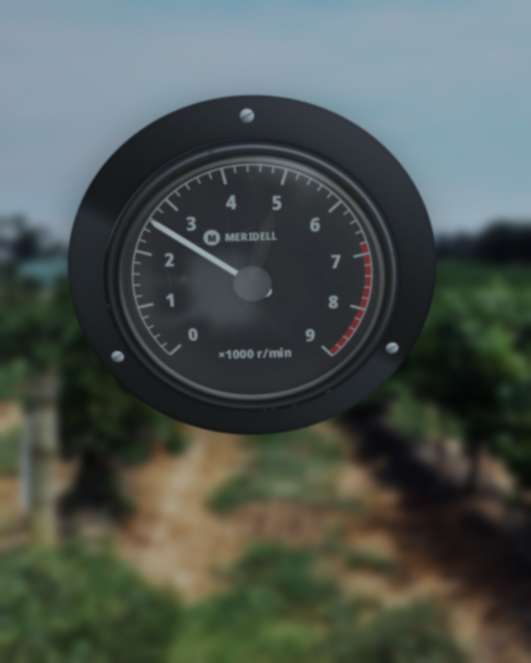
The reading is 2600 rpm
